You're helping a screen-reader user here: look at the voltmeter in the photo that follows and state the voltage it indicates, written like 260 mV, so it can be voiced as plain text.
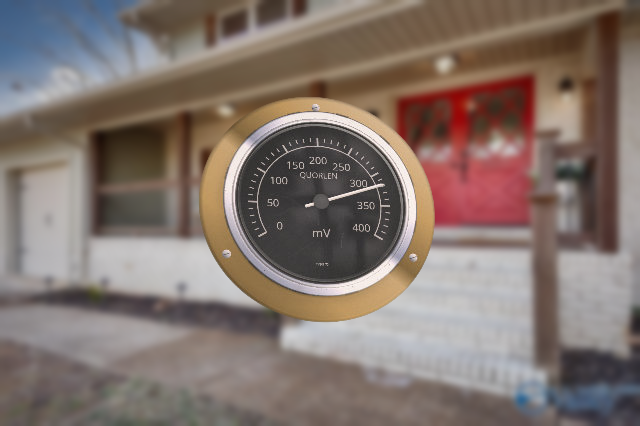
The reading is 320 mV
